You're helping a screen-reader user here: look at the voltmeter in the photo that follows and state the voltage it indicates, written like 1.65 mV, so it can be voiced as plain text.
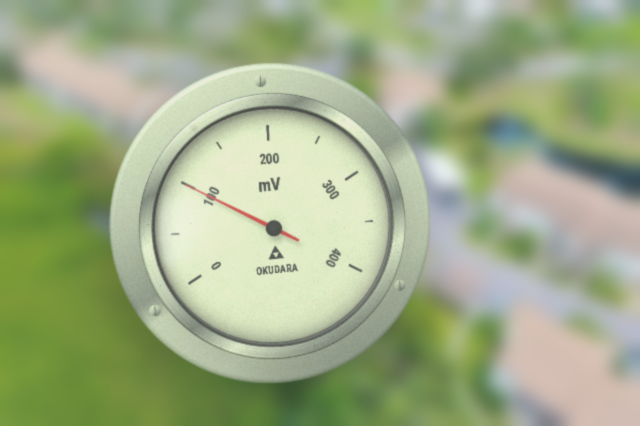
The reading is 100 mV
